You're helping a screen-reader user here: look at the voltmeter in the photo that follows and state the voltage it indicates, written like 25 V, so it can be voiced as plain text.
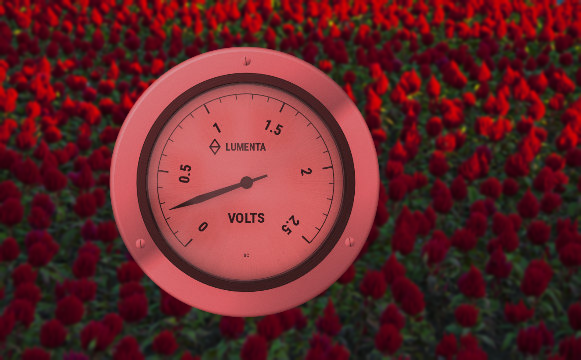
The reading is 0.25 V
